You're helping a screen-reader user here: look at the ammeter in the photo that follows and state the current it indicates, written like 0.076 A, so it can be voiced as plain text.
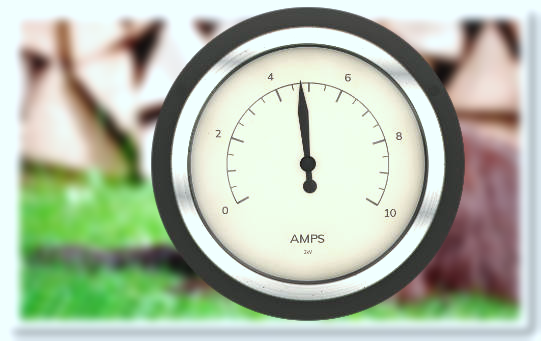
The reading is 4.75 A
